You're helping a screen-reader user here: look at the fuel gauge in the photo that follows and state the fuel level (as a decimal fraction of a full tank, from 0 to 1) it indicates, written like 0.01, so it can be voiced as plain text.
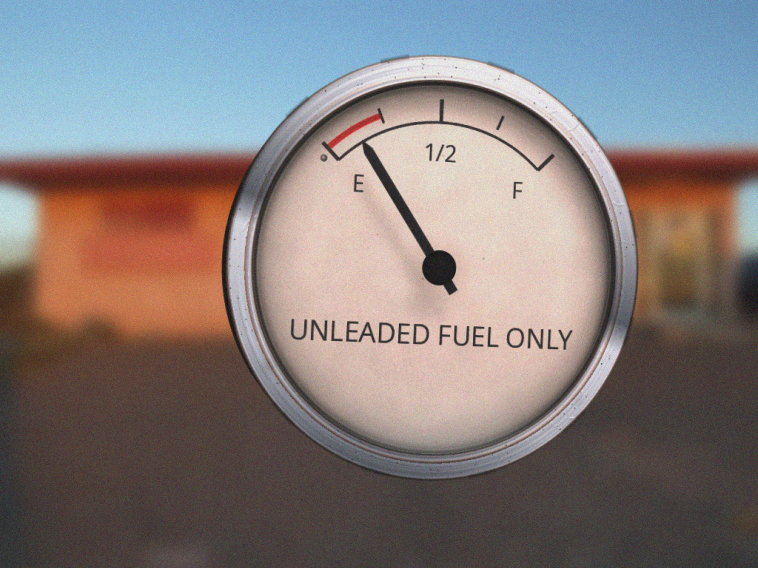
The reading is 0.125
